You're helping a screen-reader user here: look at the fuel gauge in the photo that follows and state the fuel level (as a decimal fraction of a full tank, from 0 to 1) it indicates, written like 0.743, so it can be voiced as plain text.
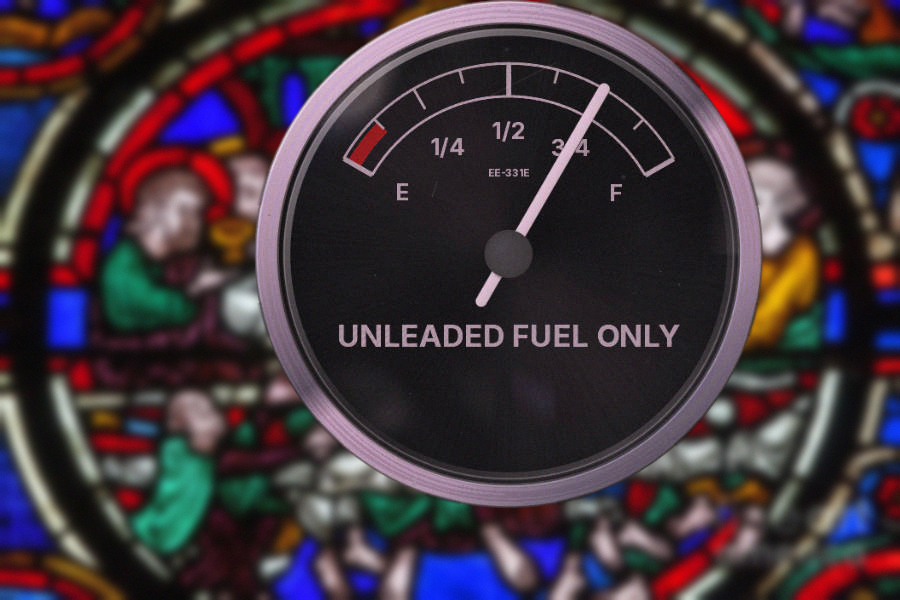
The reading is 0.75
